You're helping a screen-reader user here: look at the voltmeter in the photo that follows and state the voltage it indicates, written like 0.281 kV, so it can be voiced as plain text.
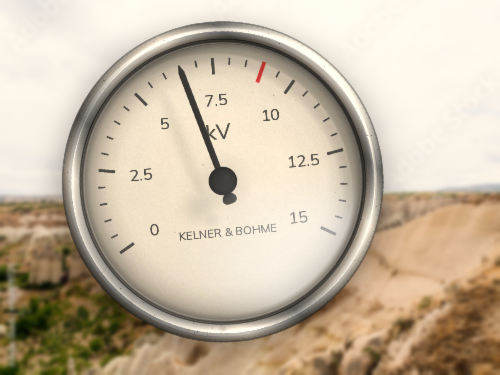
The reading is 6.5 kV
